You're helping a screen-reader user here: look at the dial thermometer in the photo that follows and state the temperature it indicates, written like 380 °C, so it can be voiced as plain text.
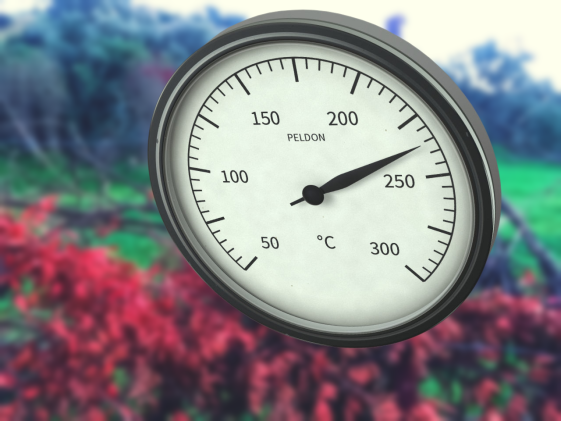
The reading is 235 °C
